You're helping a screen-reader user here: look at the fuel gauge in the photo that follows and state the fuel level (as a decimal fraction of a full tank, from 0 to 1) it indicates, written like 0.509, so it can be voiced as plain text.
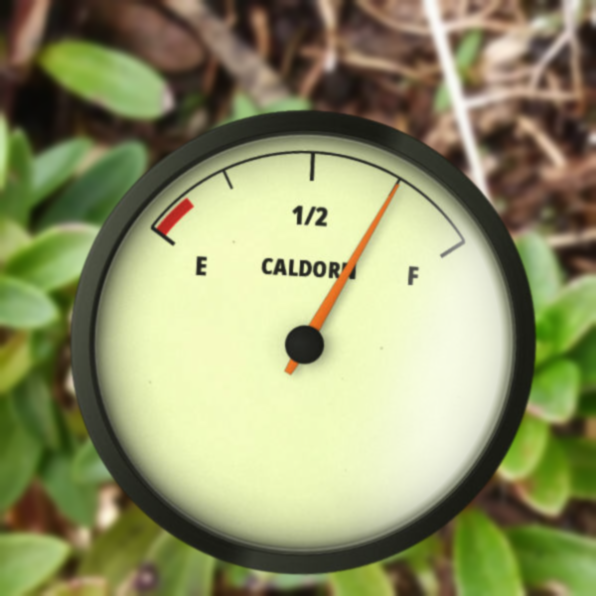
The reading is 0.75
